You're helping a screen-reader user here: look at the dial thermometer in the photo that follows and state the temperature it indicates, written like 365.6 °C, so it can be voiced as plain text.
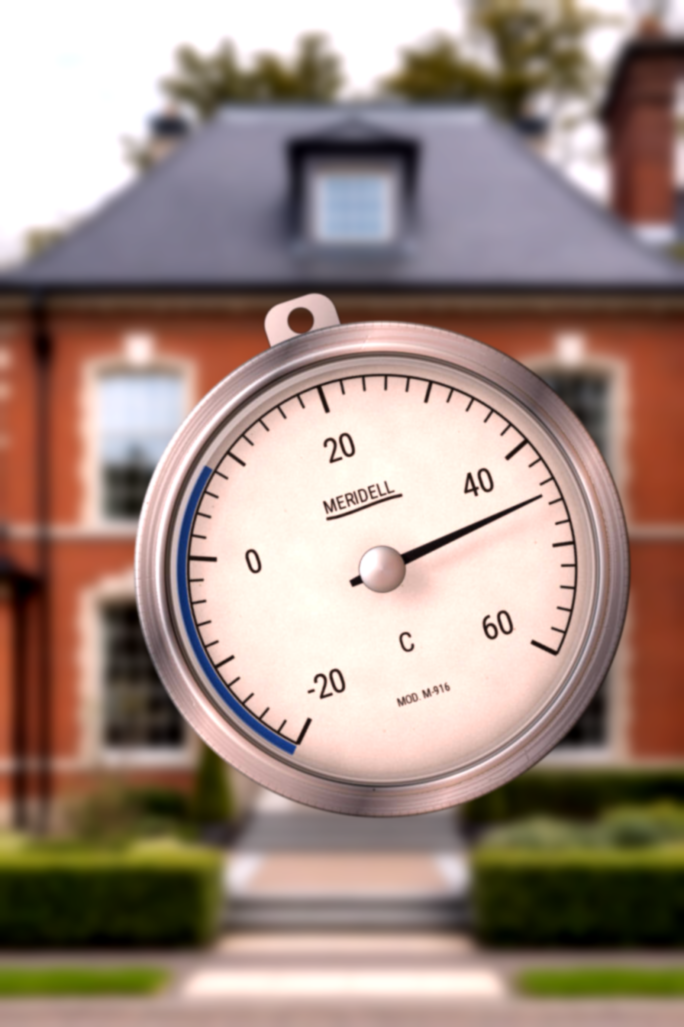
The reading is 45 °C
